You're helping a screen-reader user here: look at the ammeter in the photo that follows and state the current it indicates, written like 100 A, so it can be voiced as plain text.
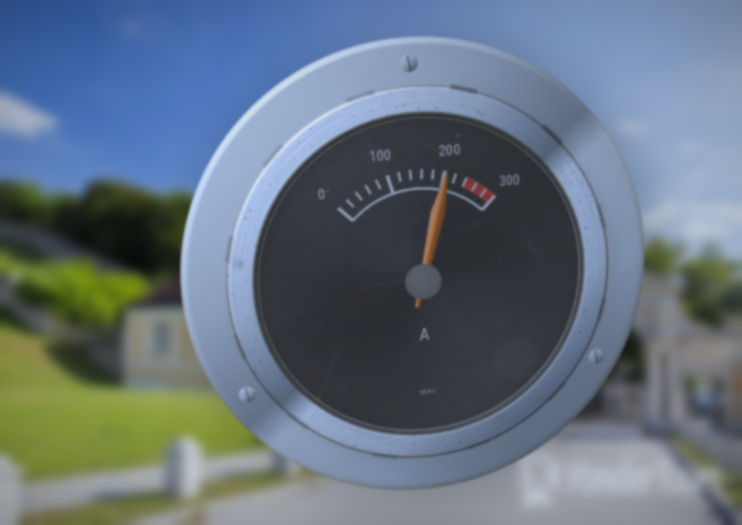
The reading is 200 A
